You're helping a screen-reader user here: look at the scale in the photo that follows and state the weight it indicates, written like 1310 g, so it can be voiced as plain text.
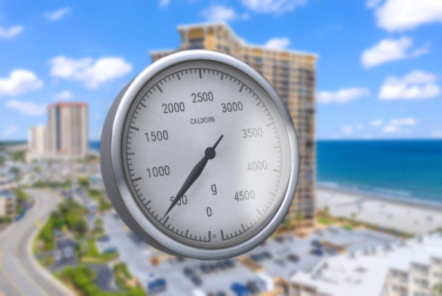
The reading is 550 g
